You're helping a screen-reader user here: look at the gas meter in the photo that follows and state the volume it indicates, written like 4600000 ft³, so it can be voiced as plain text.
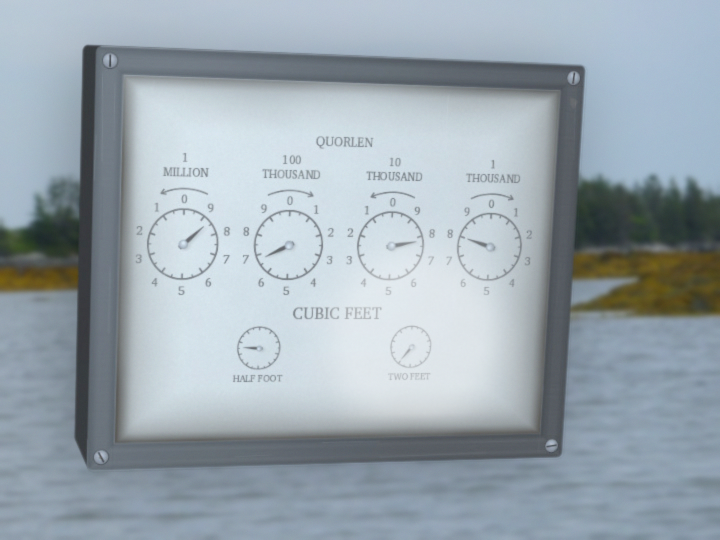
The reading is 867800 ft³
